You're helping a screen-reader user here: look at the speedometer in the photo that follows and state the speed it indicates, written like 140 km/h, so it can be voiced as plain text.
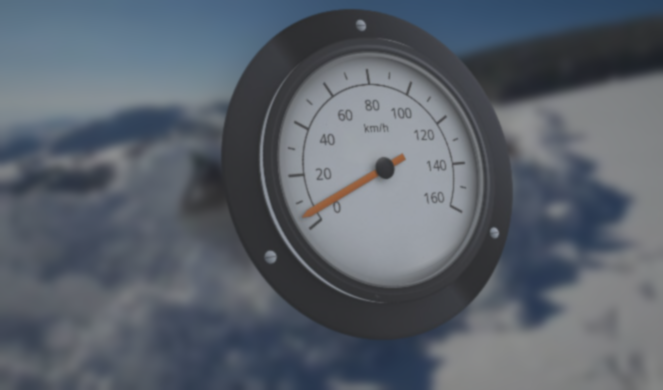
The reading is 5 km/h
